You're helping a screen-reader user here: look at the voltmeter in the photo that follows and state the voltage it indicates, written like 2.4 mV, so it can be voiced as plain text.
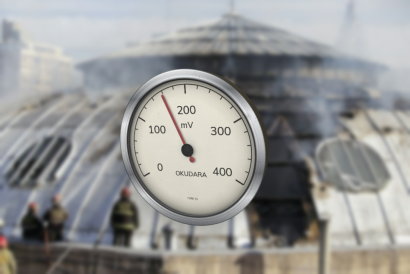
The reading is 160 mV
